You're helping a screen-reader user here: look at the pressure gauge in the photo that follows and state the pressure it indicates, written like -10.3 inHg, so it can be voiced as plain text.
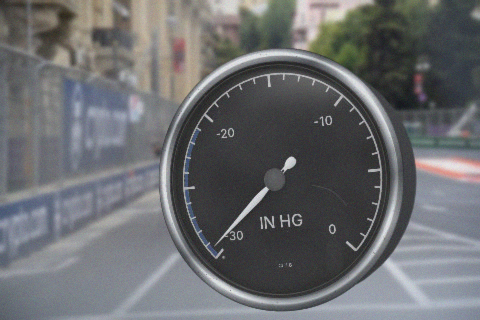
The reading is -29.5 inHg
